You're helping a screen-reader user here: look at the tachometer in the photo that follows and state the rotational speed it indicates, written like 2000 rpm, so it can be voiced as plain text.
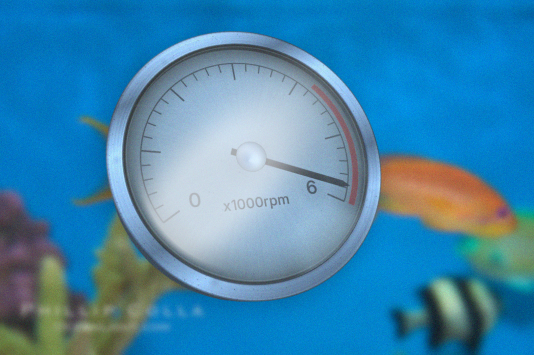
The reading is 5800 rpm
